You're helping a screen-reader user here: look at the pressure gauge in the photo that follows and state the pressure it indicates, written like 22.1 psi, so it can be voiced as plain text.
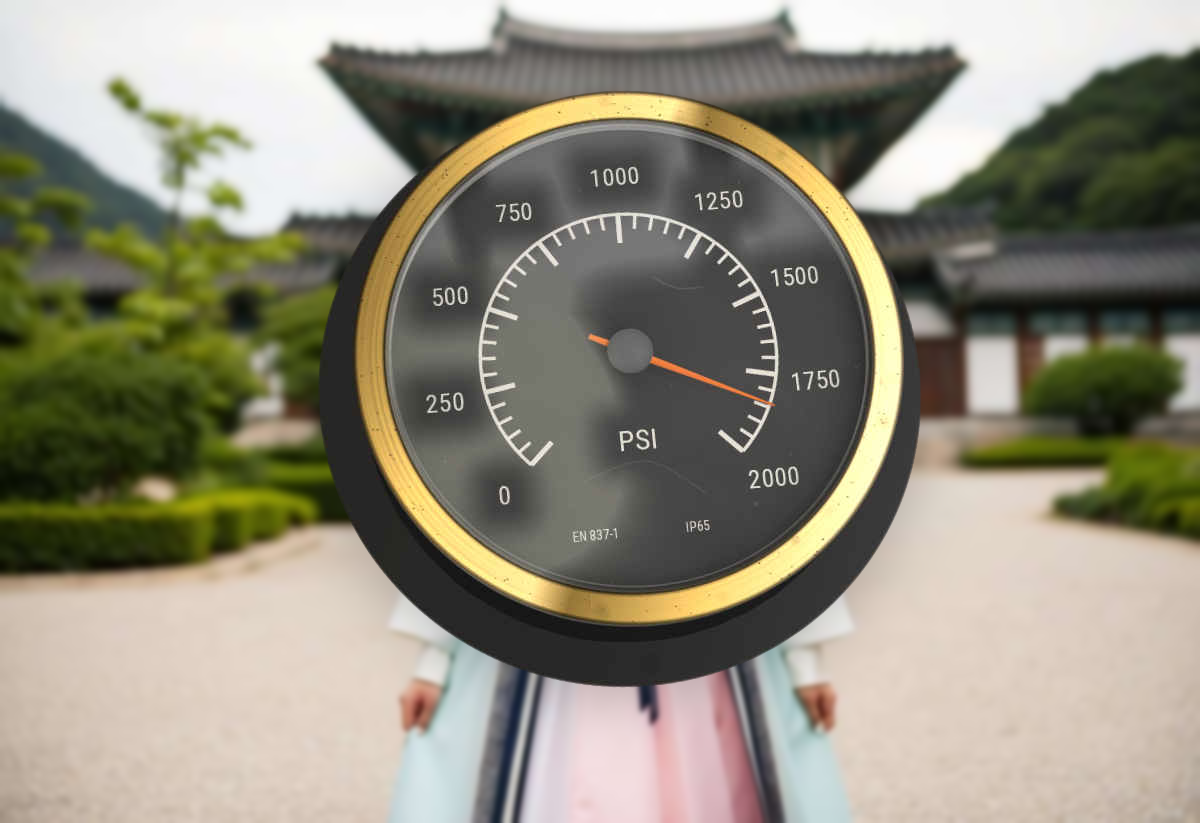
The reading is 1850 psi
